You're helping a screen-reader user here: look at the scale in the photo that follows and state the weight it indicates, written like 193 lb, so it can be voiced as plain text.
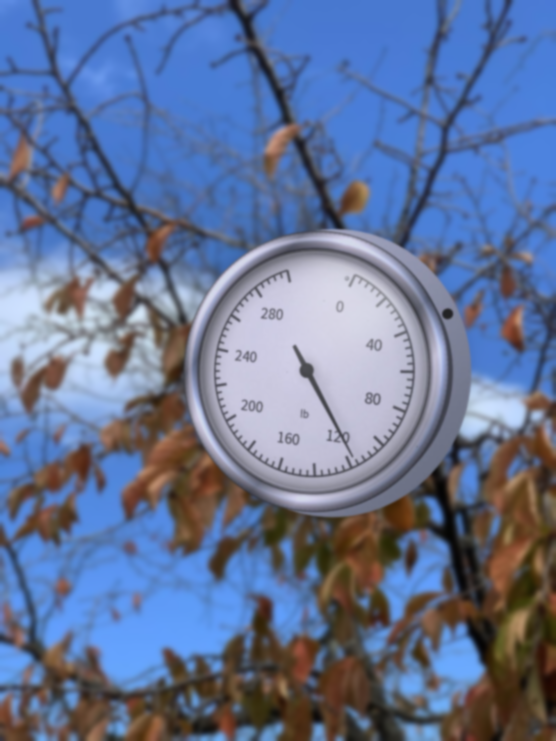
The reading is 116 lb
